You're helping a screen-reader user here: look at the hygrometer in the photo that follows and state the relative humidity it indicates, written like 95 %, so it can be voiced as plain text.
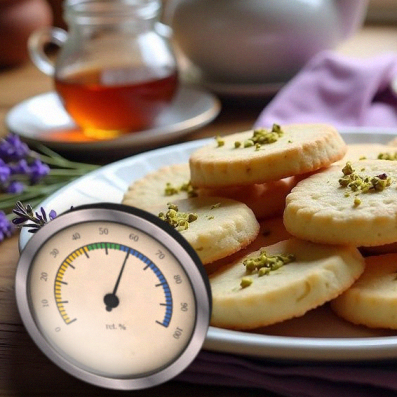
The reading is 60 %
